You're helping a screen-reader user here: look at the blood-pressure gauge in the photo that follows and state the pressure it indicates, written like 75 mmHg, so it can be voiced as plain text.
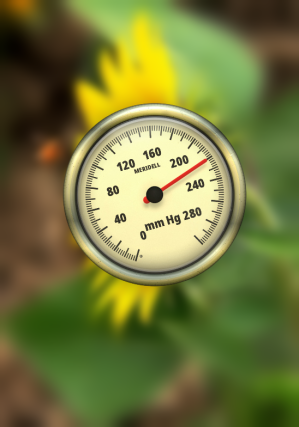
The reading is 220 mmHg
